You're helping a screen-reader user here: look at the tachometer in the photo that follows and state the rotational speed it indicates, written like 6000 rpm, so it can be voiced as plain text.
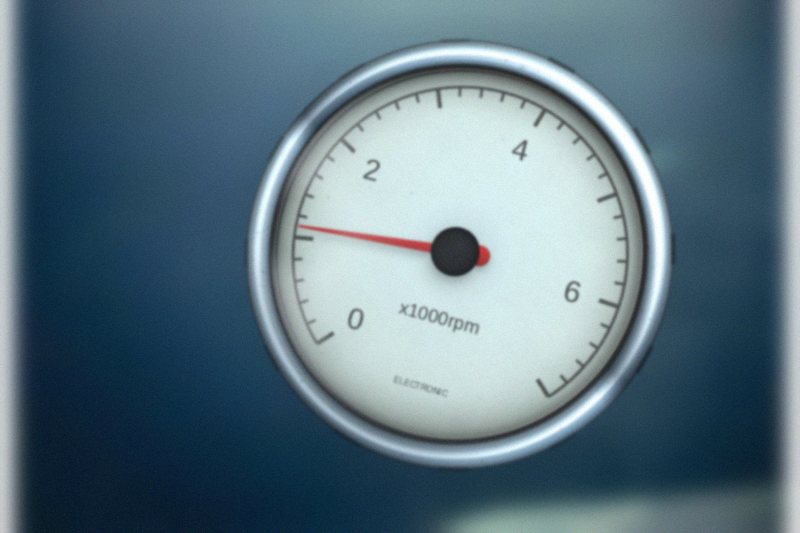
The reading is 1100 rpm
